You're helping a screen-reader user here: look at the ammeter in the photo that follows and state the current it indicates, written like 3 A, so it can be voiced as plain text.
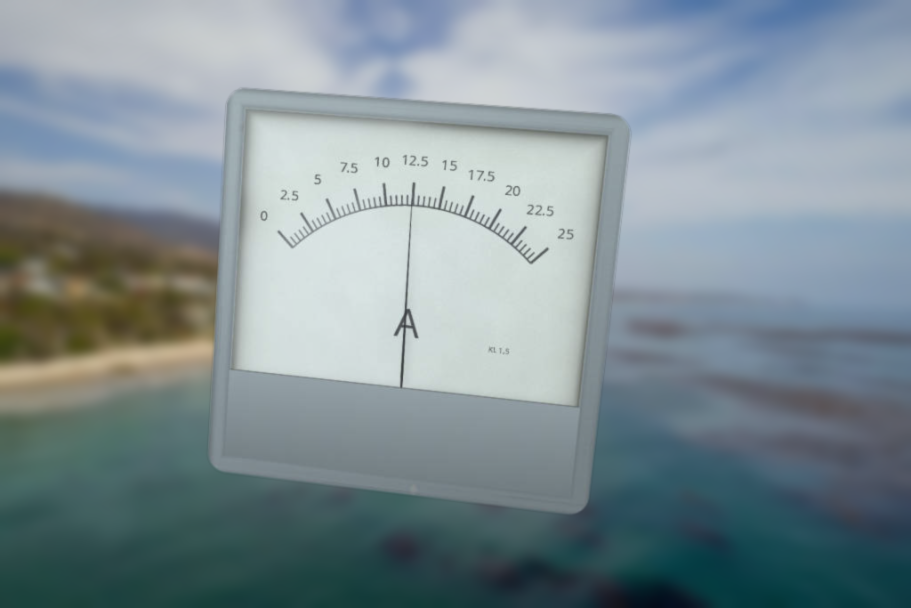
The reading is 12.5 A
